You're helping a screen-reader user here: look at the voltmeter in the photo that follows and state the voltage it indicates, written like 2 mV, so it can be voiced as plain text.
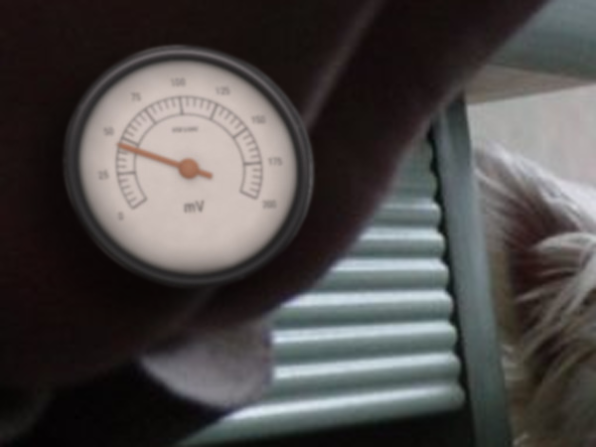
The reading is 45 mV
